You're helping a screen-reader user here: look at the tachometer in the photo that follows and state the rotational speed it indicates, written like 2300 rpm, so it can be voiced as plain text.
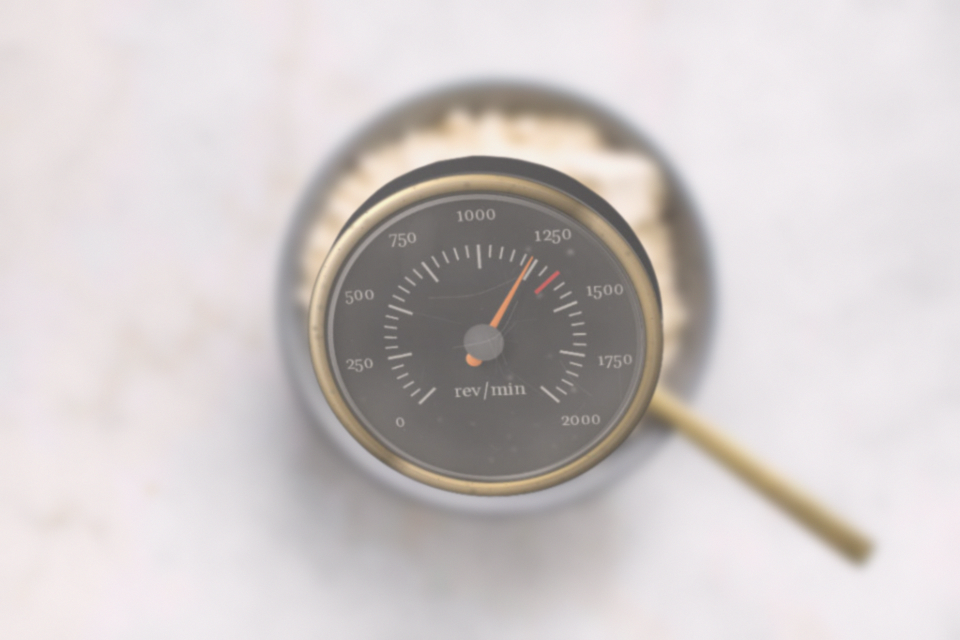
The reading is 1225 rpm
